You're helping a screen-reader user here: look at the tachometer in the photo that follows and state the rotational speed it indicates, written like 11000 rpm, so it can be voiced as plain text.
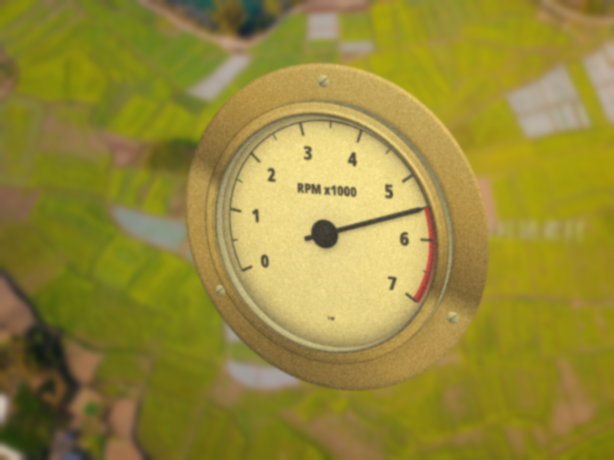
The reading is 5500 rpm
